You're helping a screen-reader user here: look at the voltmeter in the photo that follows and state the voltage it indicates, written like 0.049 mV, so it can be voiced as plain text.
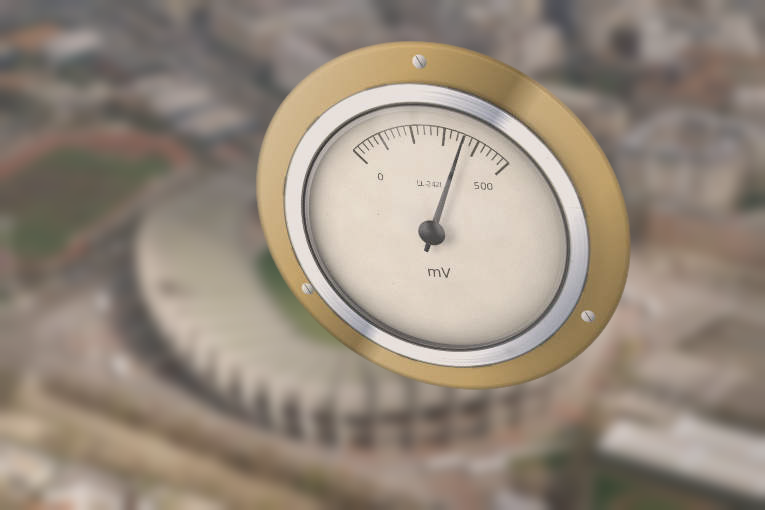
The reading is 360 mV
